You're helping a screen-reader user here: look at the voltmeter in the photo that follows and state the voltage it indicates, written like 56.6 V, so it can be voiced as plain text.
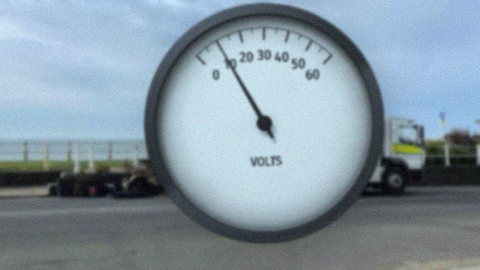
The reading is 10 V
